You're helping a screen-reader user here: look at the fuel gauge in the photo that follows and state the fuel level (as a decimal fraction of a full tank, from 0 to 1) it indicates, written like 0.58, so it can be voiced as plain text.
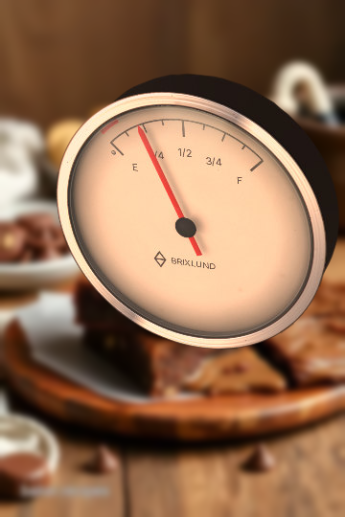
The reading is 0.25
